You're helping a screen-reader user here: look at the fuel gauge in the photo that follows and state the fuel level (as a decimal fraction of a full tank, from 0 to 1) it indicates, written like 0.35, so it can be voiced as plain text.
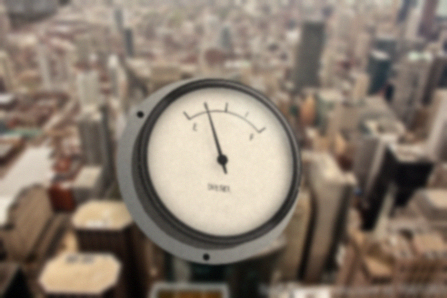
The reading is 0.25
